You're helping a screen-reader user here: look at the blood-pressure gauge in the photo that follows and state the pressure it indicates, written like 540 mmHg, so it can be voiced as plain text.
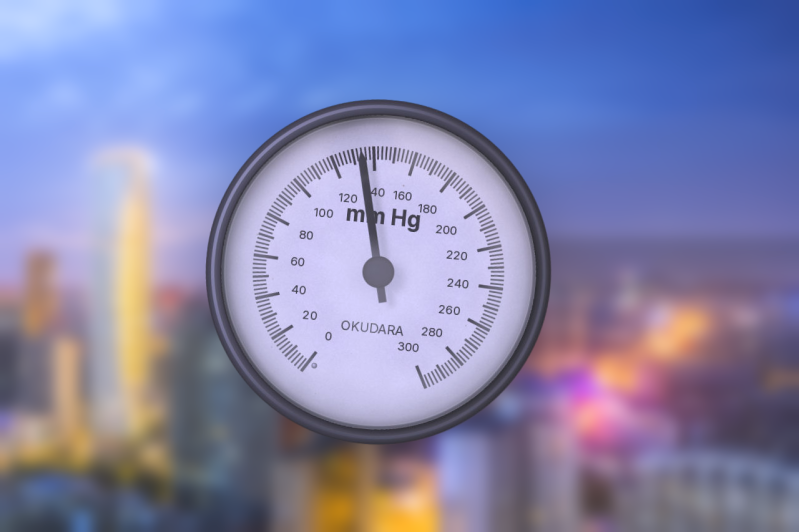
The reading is 134 mmHg
